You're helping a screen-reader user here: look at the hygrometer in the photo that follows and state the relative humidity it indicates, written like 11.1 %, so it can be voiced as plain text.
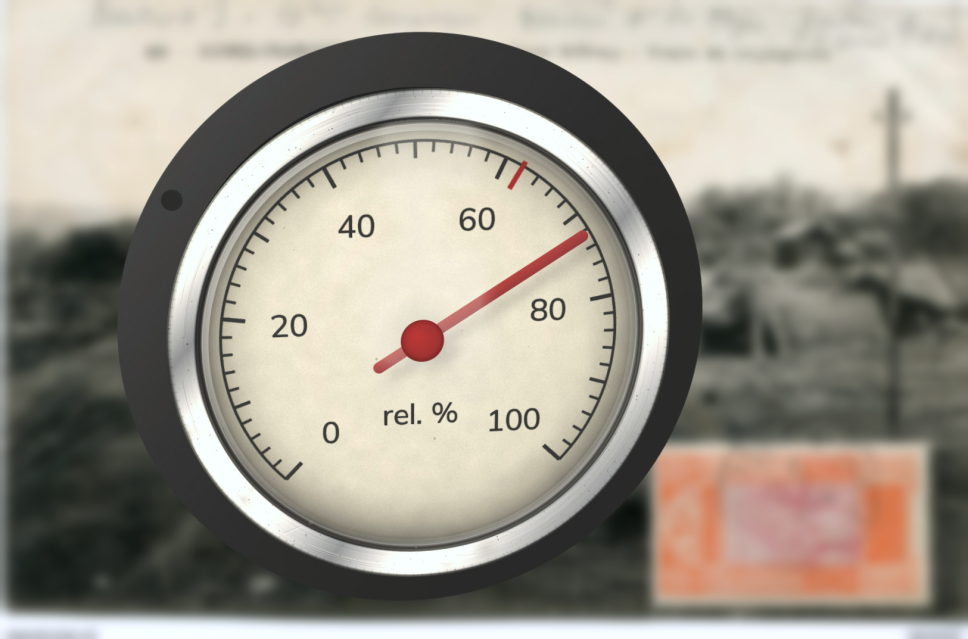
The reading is 72 %
